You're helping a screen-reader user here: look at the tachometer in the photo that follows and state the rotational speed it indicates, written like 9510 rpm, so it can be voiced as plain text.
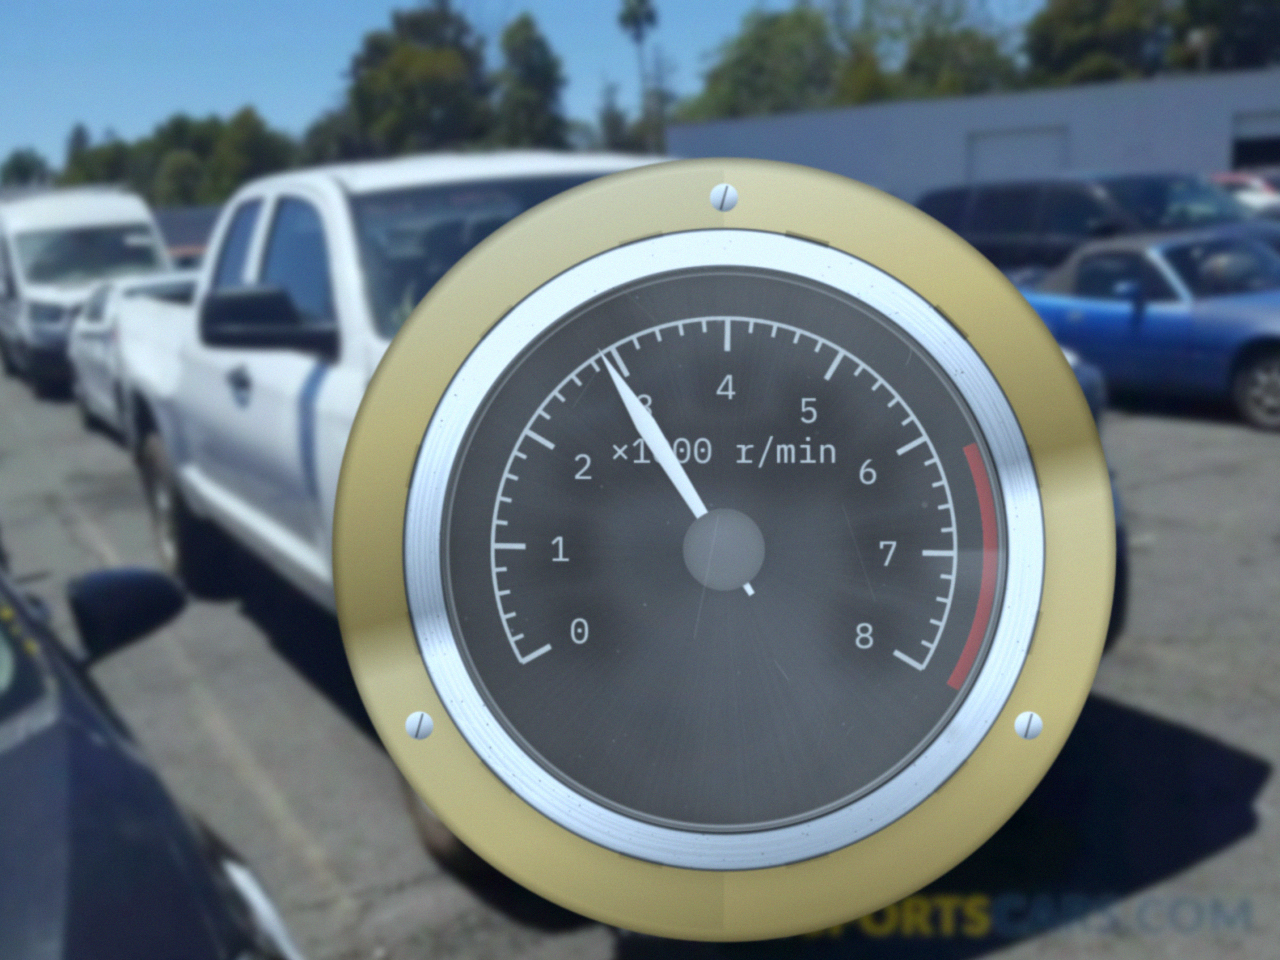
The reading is 2900 rpm
